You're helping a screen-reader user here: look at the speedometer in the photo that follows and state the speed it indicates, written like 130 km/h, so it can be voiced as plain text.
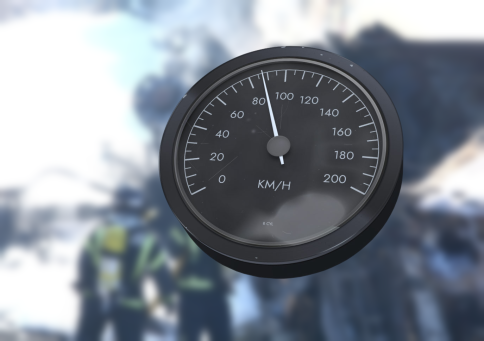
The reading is 87.5 km/h
